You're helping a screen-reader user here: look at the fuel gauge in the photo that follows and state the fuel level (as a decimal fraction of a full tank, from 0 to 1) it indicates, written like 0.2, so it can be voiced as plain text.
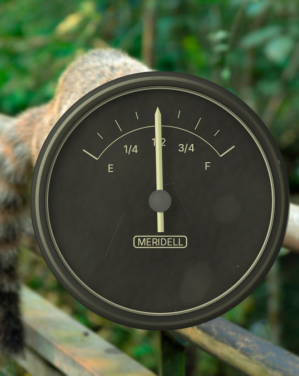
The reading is 0.5
